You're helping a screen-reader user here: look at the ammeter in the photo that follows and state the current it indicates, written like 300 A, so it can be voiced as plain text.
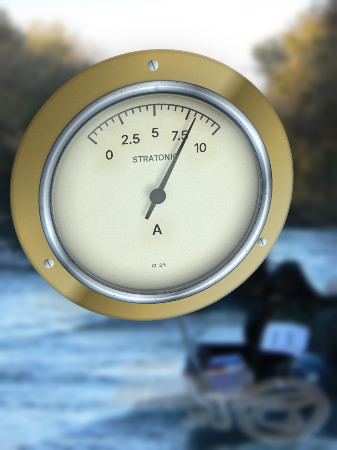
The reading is 8 A
